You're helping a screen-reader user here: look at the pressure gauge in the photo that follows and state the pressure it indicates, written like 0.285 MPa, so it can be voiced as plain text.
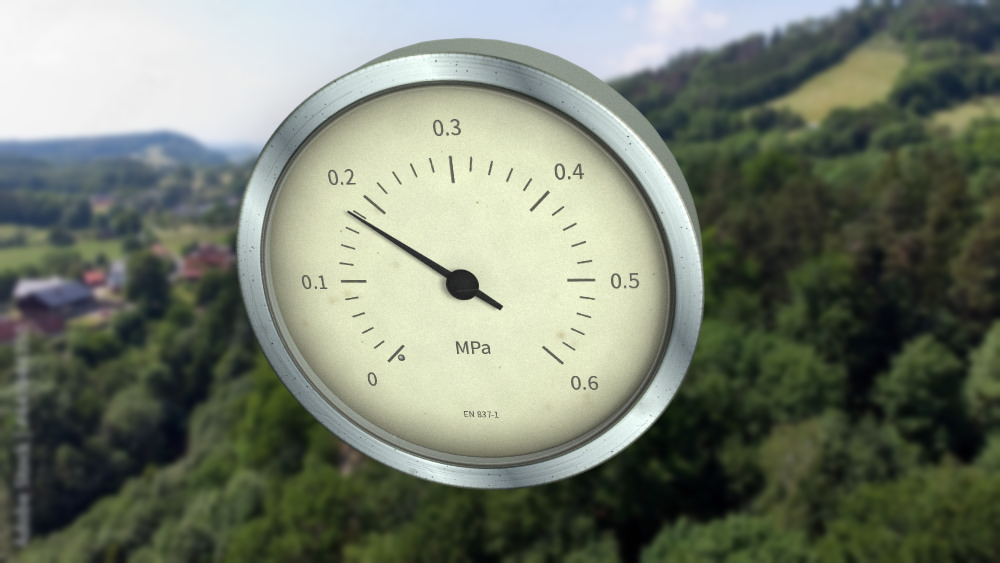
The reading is 0.18 MPa
